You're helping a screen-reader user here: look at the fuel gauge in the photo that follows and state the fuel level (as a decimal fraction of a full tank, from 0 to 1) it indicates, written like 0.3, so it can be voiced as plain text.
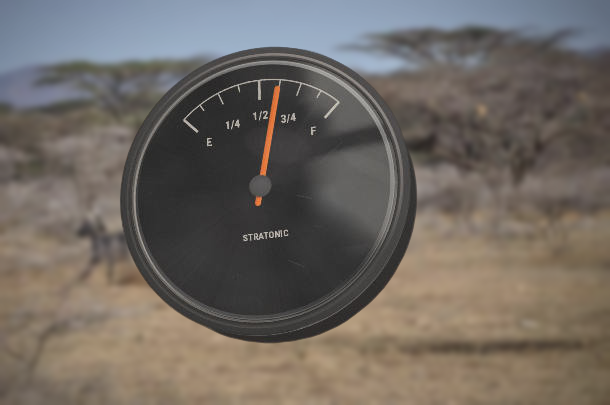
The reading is 0.625
